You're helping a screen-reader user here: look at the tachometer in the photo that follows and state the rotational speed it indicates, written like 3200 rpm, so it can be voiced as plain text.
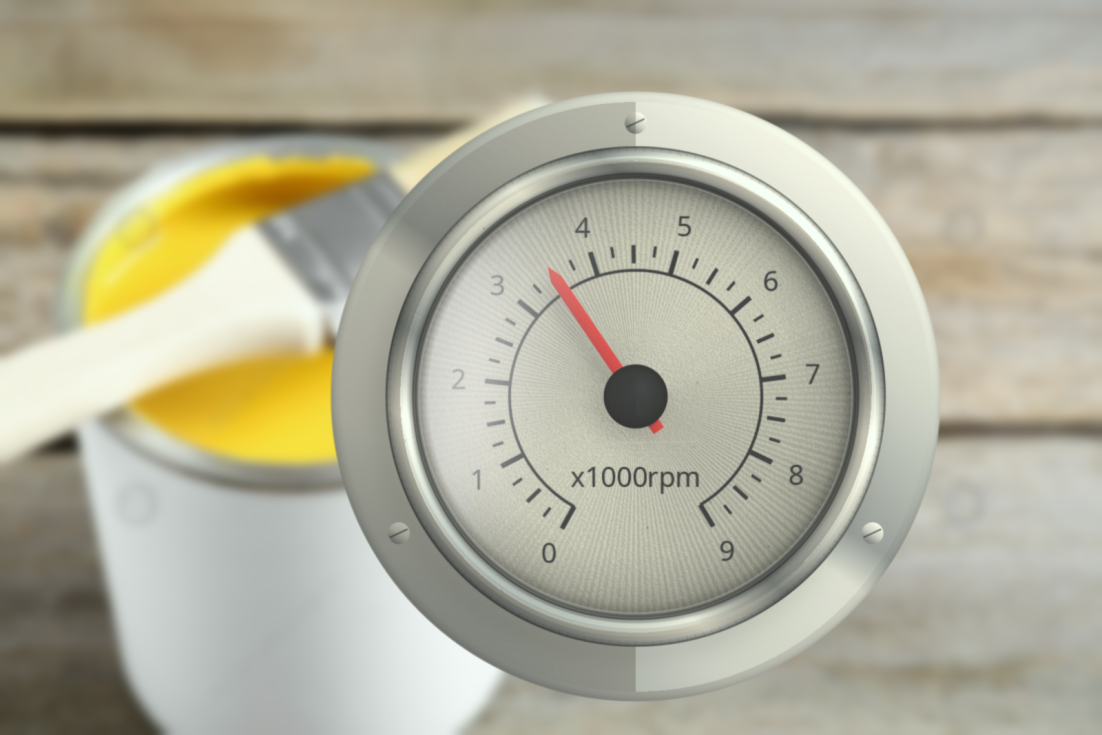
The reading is 3500 rpm
